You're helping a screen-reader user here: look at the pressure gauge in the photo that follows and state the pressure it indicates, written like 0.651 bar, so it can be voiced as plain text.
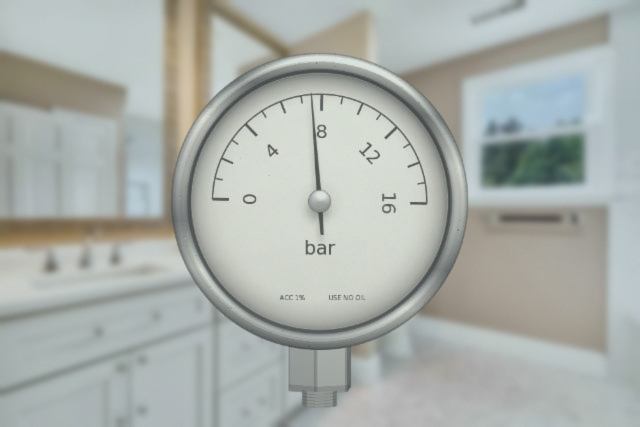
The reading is 7.5 bar
